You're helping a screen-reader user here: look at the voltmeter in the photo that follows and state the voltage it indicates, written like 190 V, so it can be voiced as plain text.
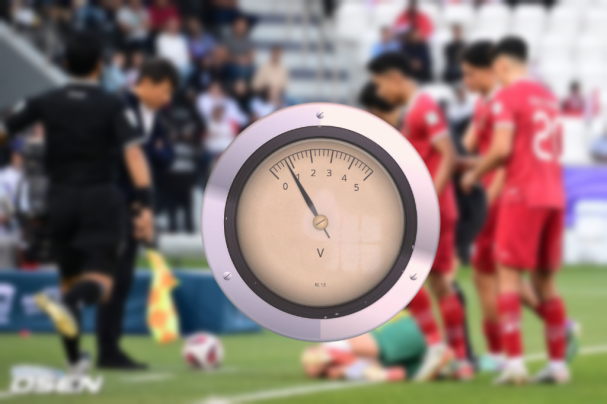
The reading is 0.8 V
